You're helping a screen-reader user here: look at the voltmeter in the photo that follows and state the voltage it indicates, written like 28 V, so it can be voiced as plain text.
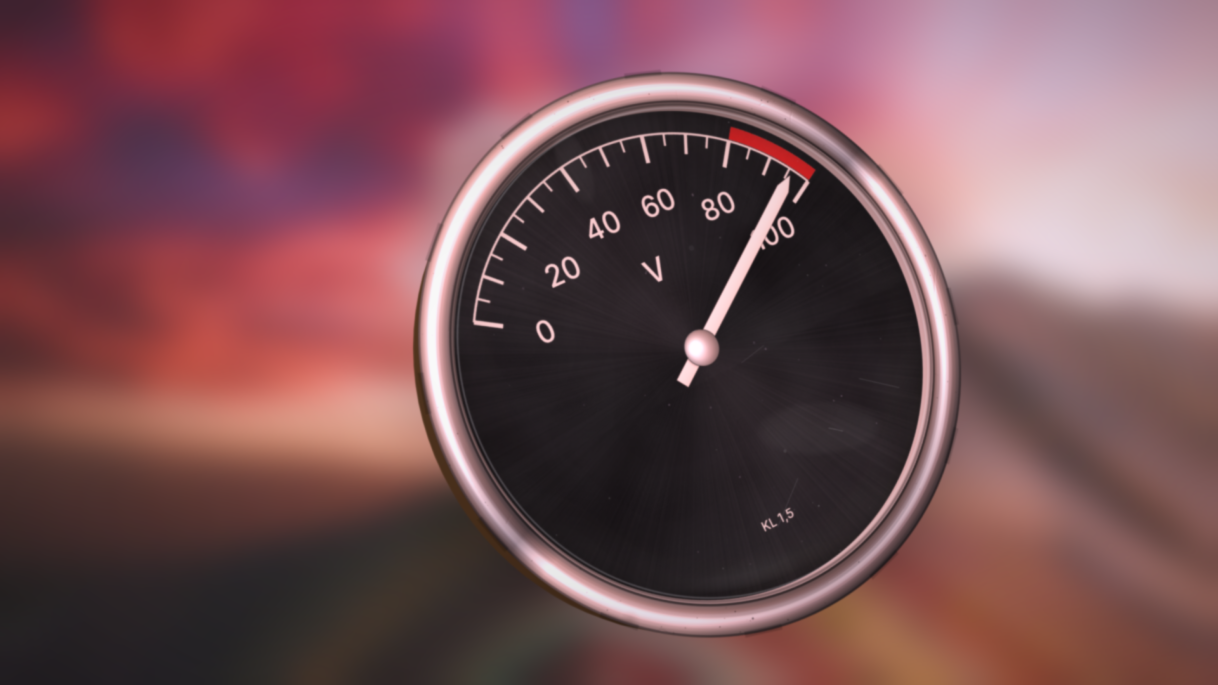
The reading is 95 V
